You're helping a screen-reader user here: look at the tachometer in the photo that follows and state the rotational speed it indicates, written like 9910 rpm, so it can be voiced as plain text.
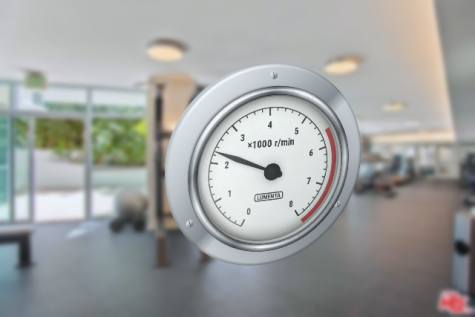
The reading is 2300 rpm
